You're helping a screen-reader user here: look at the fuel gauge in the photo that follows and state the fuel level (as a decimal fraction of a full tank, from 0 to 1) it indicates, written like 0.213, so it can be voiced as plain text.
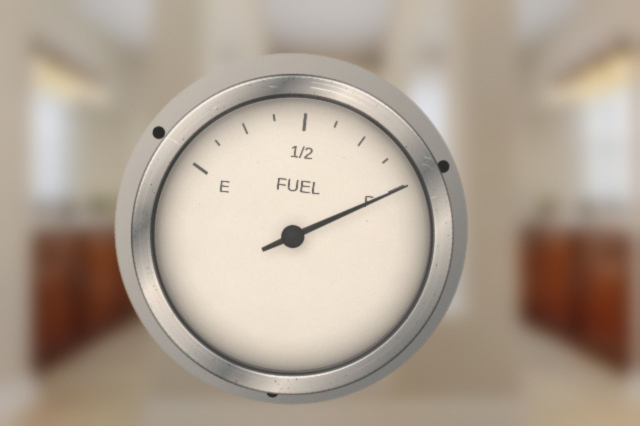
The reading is 1
